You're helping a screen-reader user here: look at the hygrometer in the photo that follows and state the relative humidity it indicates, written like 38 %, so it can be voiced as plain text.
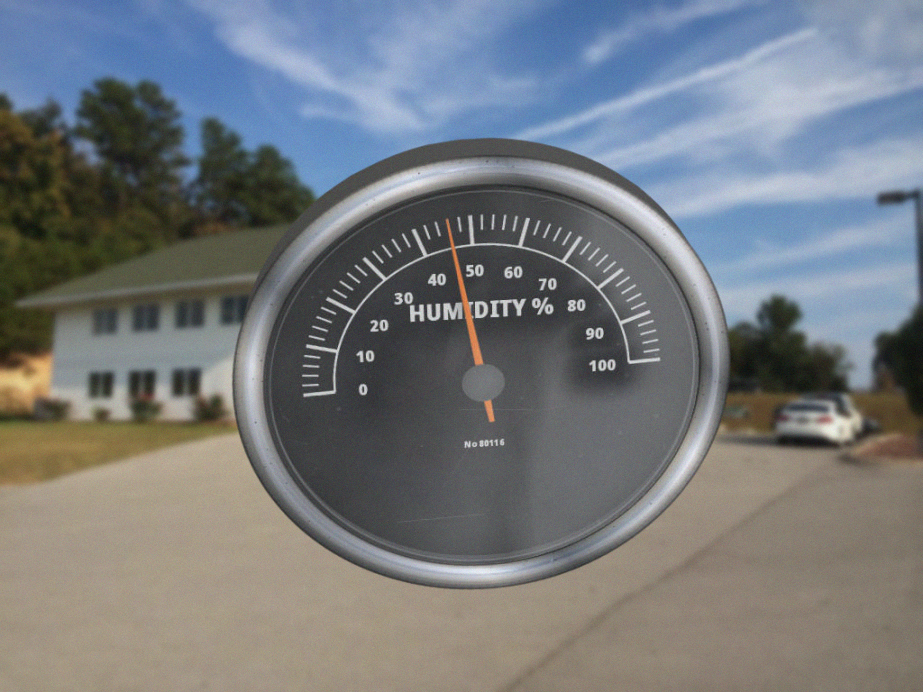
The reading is 46 %
